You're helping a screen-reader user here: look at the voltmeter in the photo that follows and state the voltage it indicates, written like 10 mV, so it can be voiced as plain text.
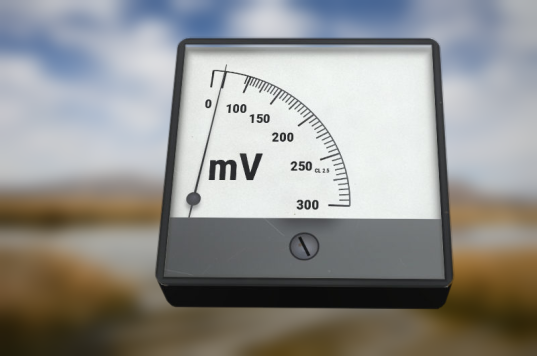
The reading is 50 mV
